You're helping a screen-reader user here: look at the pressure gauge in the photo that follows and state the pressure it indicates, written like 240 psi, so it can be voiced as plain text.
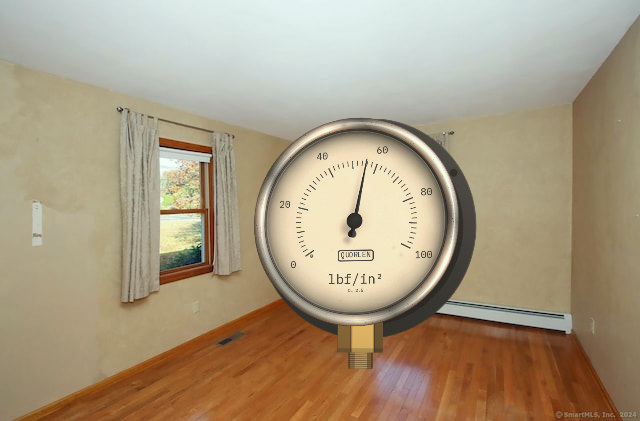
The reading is 56 psi
